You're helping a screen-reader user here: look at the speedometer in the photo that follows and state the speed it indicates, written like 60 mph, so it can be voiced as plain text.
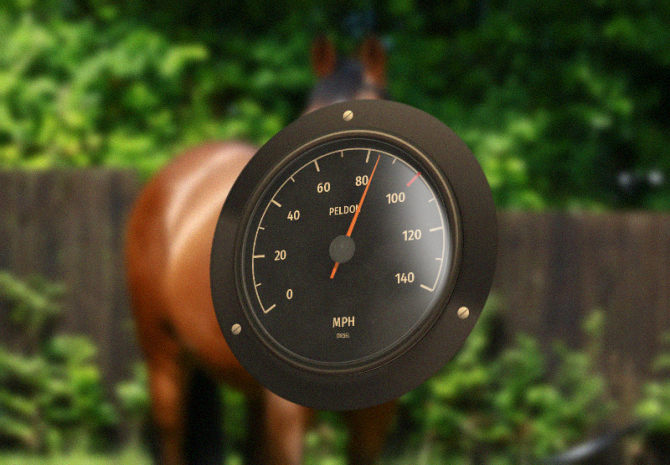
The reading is 85 mph
